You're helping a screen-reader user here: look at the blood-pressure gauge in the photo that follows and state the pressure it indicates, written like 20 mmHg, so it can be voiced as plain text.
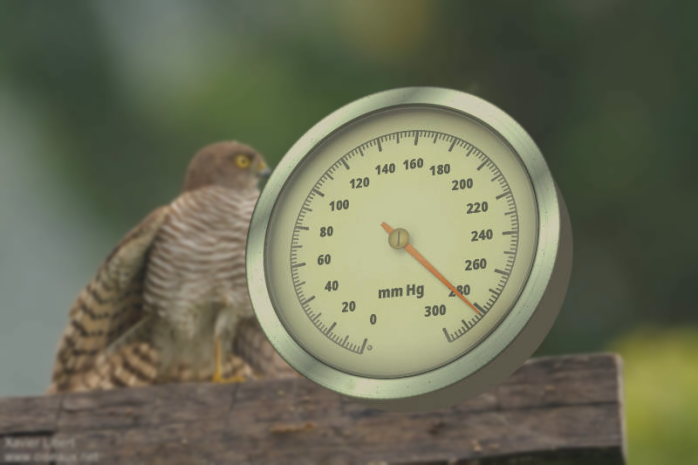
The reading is 282 mmHg
